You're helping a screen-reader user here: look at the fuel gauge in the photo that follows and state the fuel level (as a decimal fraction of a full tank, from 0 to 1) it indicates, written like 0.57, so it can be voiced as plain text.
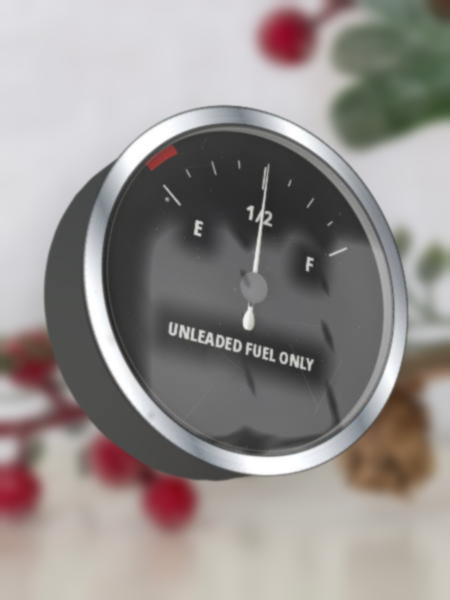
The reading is 0.5
